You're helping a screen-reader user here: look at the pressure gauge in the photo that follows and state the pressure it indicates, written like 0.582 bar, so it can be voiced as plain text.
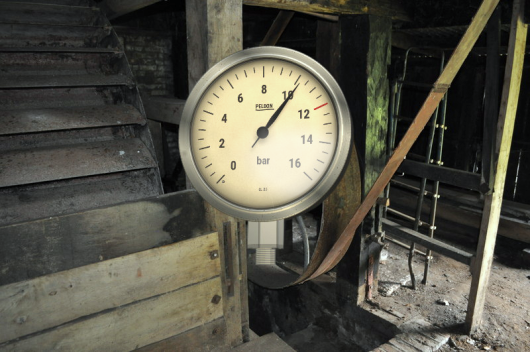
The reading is 10.25 bar
